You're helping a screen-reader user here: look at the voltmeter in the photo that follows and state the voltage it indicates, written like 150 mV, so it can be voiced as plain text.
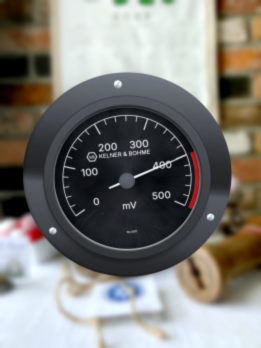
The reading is 400 mV
